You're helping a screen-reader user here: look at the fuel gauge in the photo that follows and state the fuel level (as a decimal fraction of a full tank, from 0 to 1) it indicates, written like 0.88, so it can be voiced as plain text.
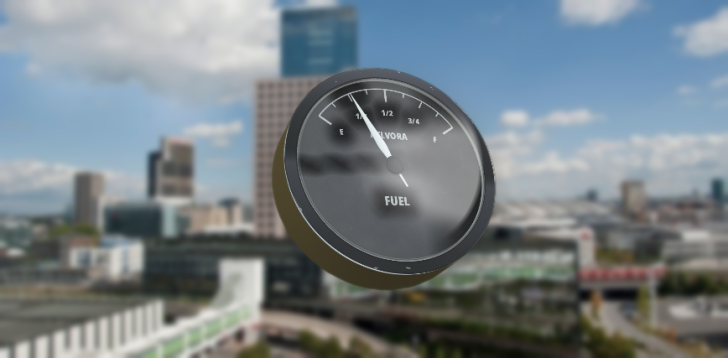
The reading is 0.25
